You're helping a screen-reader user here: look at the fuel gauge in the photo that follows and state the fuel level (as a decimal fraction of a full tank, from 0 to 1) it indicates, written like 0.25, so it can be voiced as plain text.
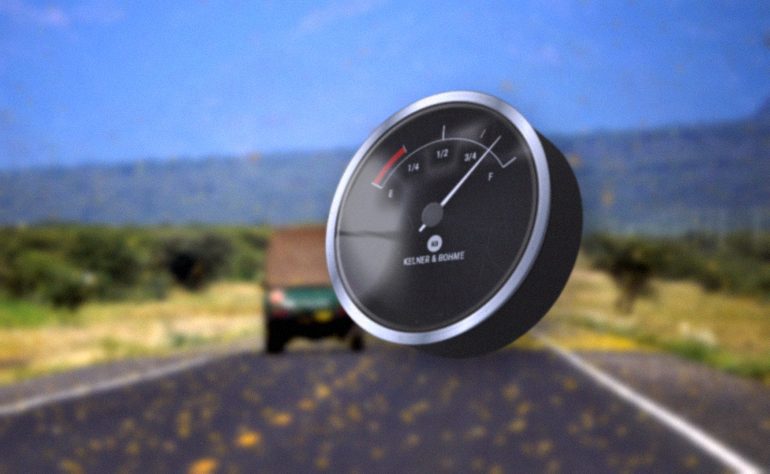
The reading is 0.875
